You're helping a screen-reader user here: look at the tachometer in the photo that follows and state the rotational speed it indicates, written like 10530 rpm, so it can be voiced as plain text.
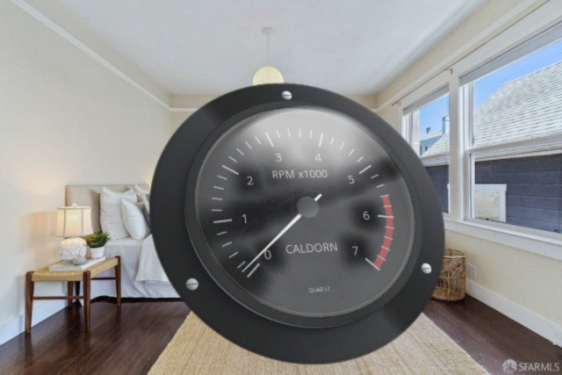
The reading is 100 rpm
